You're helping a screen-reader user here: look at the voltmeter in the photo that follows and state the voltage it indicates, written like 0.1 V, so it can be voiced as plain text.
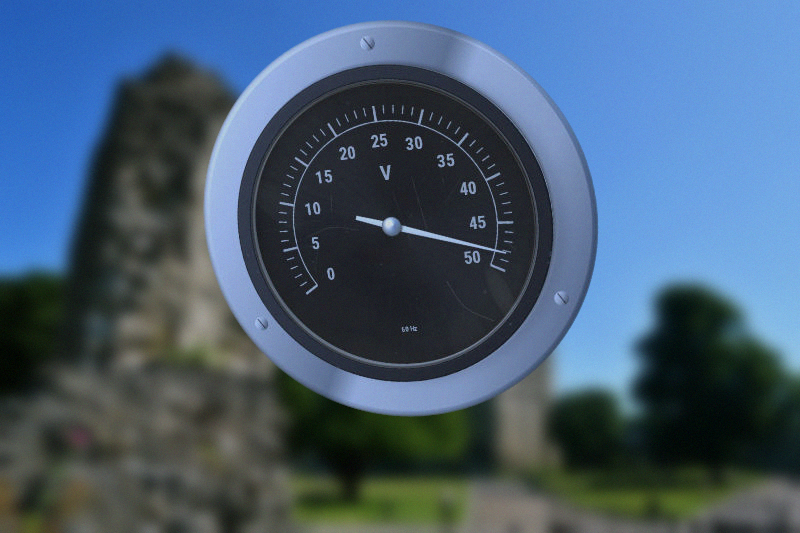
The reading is 48 V
